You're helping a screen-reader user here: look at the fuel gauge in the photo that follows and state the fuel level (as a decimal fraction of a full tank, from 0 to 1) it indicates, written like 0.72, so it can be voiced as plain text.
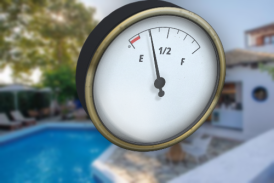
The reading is 0.25
